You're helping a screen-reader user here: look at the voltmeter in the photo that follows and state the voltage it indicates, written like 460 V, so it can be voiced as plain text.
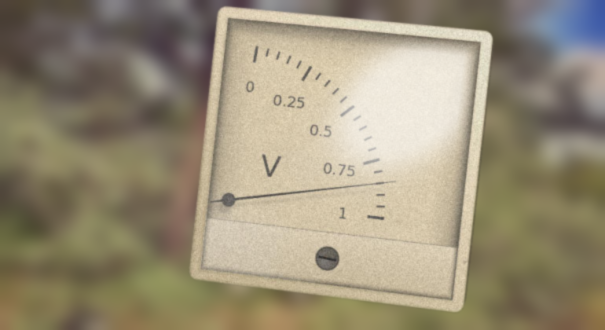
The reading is 0.85 V
